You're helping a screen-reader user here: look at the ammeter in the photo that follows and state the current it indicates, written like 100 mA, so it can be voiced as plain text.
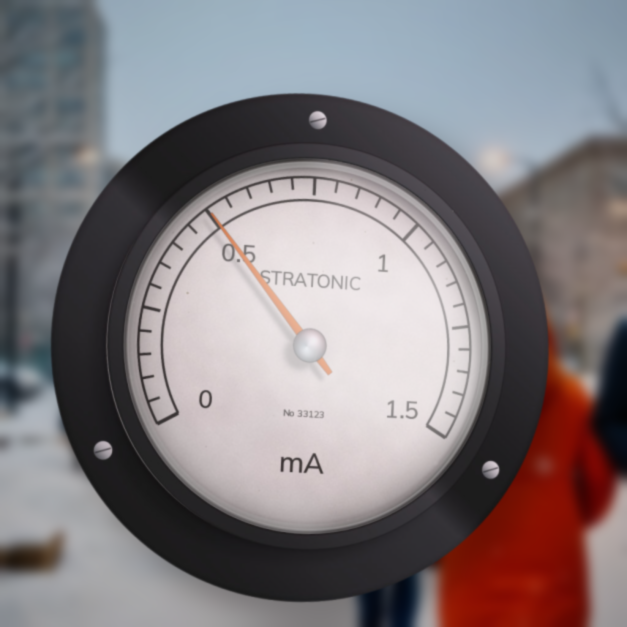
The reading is 0.5 mA
